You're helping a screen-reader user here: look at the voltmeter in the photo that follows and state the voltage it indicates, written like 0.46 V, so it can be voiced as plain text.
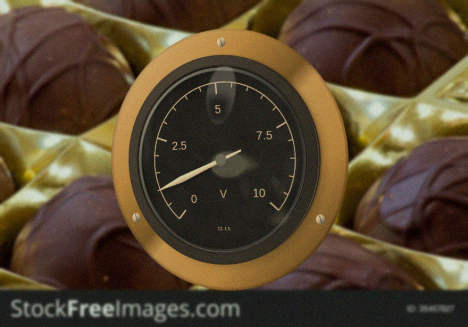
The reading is 1 V
